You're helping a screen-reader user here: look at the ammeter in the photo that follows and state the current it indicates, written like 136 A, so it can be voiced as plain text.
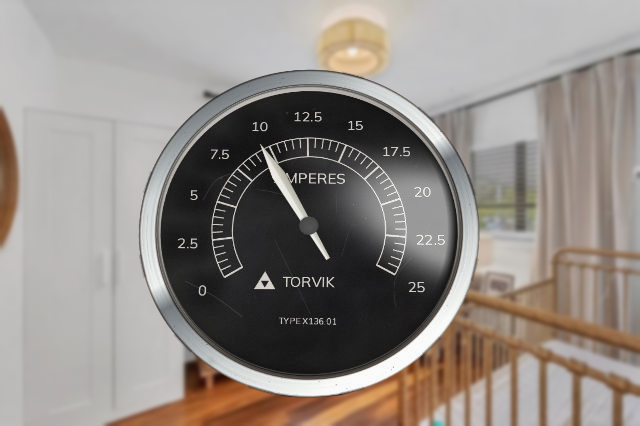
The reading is 9.5 A
